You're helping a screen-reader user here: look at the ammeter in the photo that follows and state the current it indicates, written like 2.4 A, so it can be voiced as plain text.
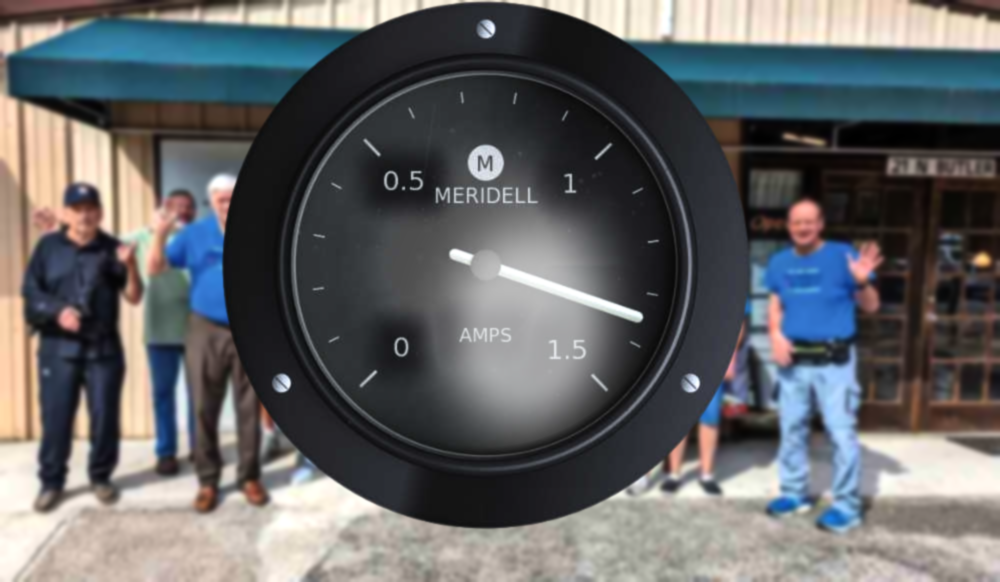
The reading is 1.35 A
